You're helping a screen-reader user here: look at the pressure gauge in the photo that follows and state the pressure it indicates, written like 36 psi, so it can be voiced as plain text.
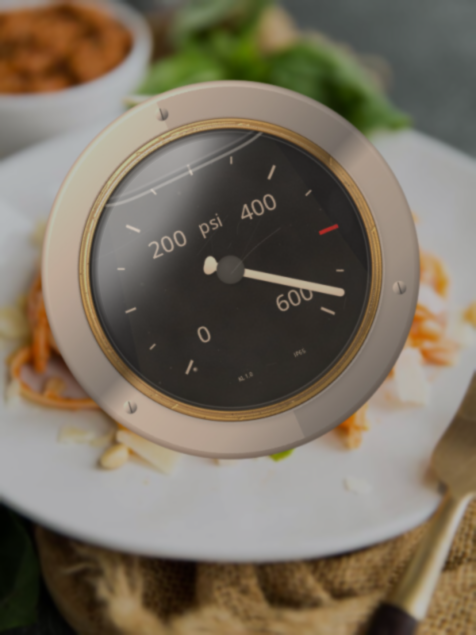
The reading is 575 psi
